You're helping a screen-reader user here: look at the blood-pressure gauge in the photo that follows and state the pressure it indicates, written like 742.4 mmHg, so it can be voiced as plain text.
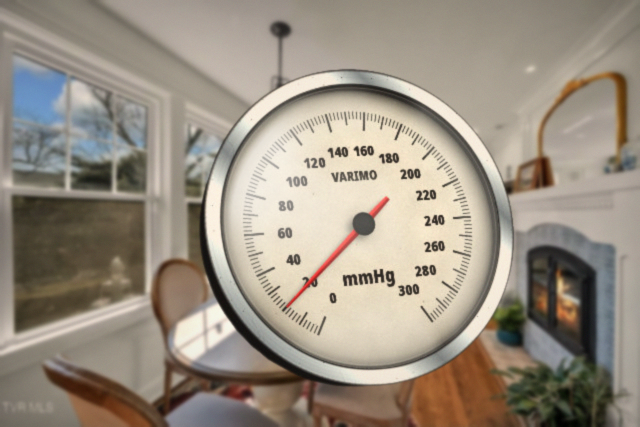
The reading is 20 mmHg
